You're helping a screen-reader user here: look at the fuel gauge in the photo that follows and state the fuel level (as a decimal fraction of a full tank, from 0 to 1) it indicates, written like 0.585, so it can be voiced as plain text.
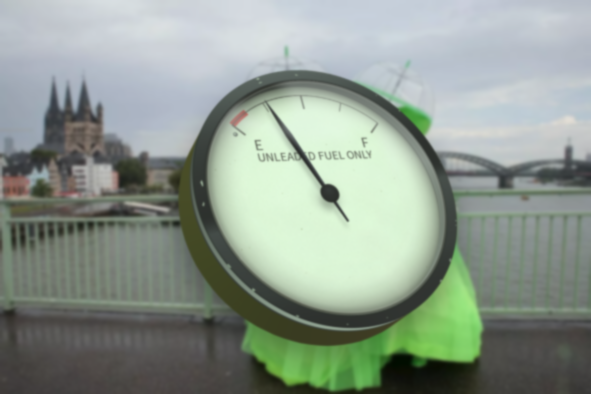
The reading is 0.25
